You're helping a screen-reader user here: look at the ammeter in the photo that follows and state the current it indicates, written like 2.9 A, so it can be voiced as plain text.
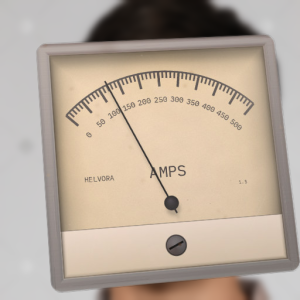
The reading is 120 A
